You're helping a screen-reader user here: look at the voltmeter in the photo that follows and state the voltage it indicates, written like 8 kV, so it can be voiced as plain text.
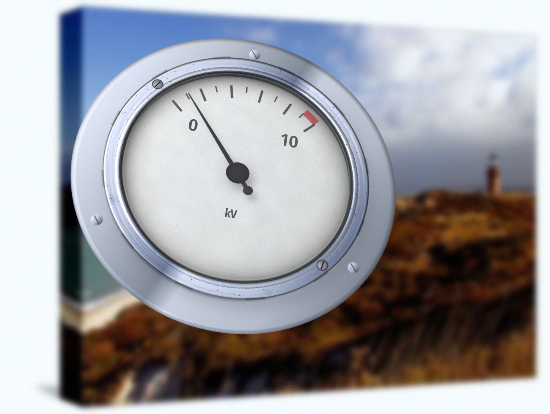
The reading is 1 kV
